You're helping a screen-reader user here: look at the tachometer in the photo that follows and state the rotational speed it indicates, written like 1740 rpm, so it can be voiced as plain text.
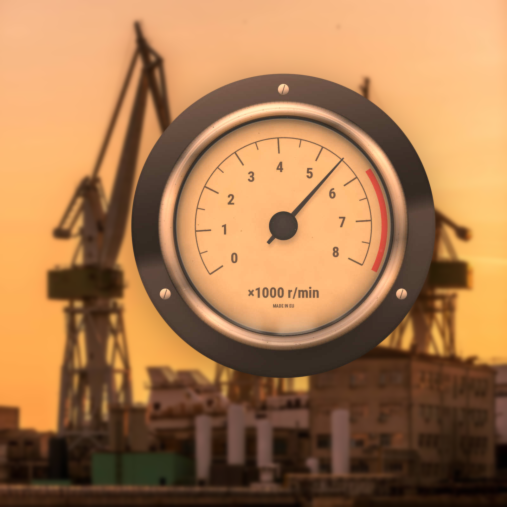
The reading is 5500 rpm
